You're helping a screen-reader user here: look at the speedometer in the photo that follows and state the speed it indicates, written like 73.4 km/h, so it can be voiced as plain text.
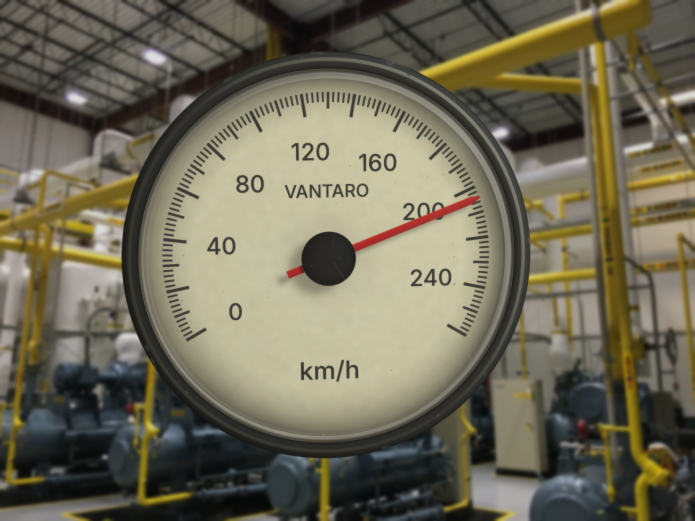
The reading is 204 km/h
